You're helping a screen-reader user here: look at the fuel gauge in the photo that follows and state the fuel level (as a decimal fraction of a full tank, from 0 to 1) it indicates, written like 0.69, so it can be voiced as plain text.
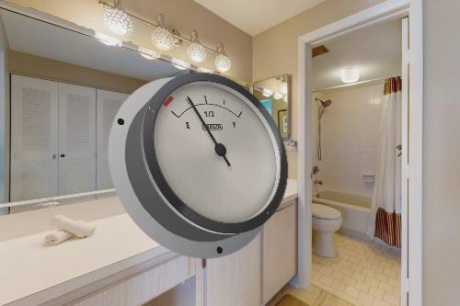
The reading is 0.25
